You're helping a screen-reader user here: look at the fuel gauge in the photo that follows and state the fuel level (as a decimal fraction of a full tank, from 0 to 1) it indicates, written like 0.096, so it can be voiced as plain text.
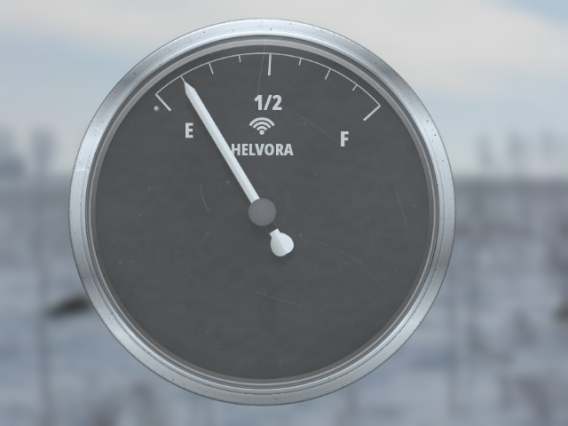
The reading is 0.125
